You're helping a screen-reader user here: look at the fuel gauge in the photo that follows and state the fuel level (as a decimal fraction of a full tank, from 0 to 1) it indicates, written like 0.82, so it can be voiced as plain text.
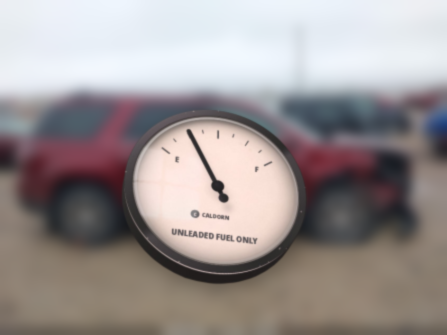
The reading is 0.25
